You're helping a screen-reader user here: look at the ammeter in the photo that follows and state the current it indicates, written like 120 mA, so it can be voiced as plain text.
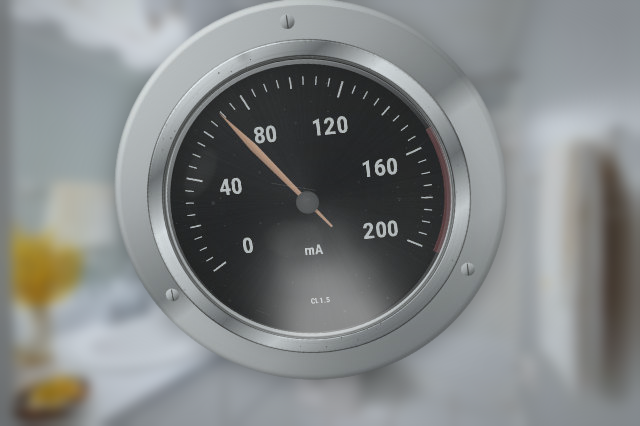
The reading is 70 mA
